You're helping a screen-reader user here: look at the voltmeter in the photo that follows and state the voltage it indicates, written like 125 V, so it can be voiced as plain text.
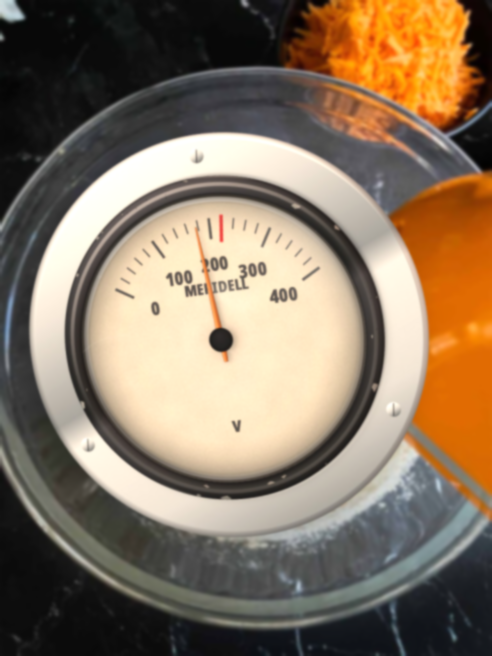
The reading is 180 V
